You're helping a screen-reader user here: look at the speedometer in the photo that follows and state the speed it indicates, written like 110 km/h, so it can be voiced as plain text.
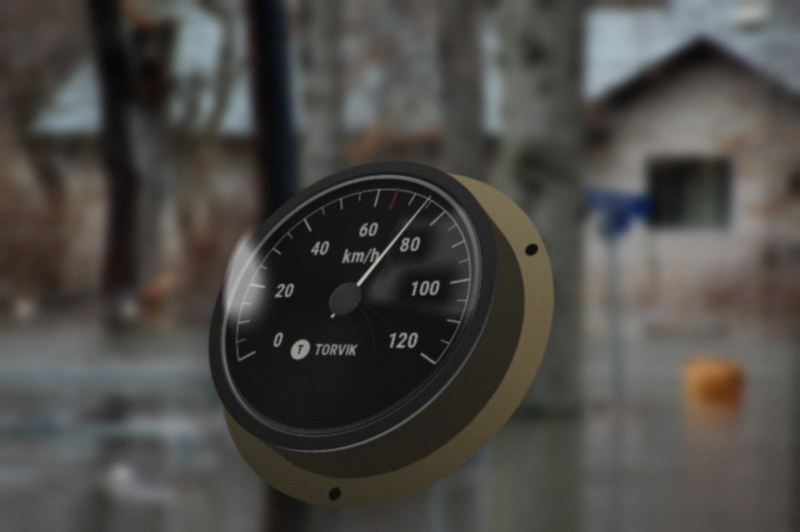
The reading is 75 km/h
